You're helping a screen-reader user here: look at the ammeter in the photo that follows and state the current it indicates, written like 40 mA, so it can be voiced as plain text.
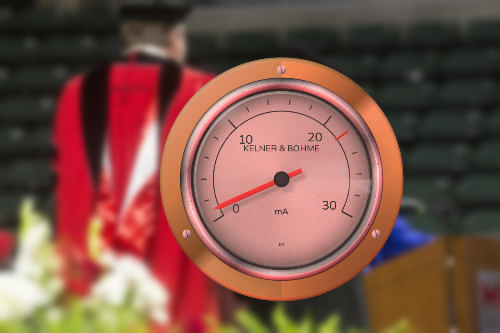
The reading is 1 mA
